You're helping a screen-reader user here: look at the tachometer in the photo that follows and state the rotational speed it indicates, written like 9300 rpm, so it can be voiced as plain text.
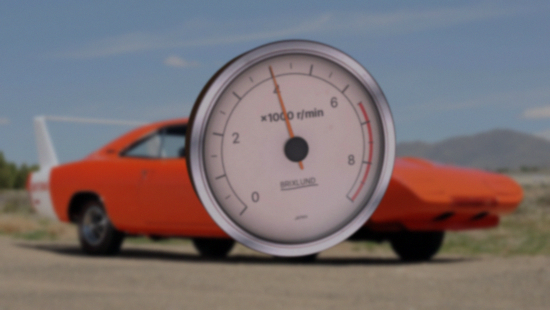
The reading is 4000 rpm
